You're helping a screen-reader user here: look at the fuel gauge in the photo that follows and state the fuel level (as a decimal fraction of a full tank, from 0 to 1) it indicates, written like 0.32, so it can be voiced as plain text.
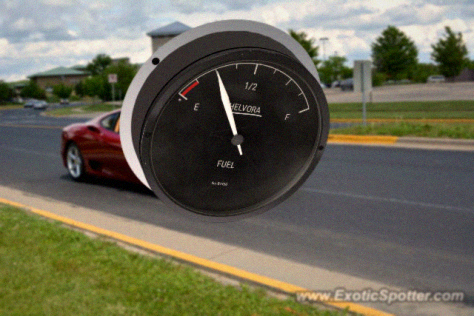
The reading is 0.25
